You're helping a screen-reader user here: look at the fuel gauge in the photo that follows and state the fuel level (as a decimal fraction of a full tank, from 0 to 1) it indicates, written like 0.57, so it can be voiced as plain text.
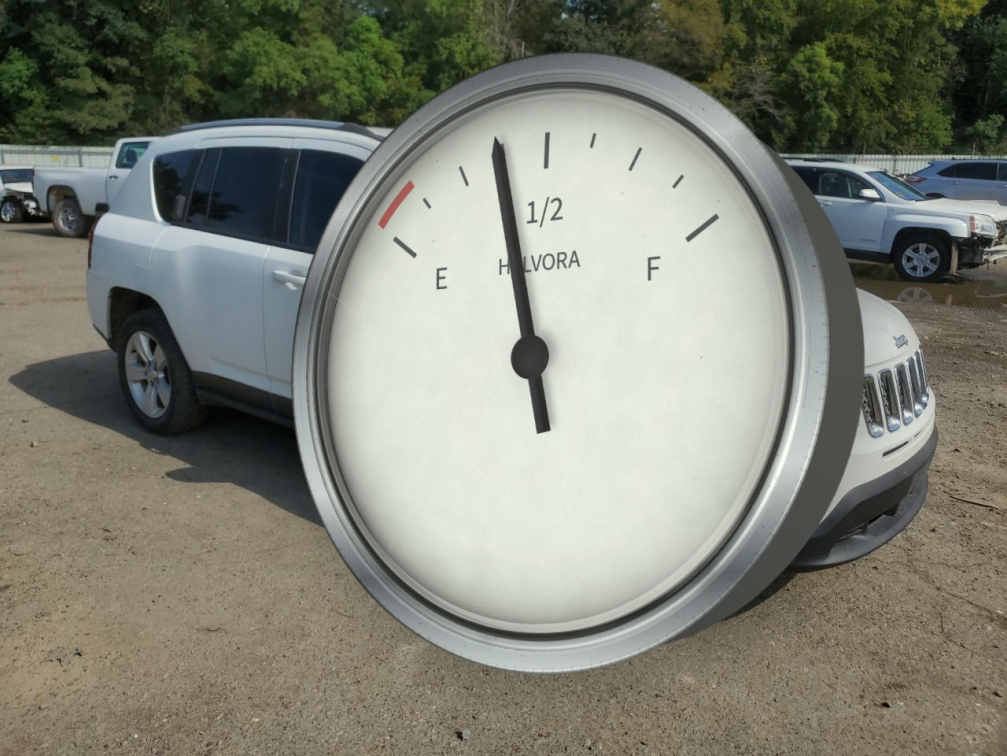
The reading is 0.375
